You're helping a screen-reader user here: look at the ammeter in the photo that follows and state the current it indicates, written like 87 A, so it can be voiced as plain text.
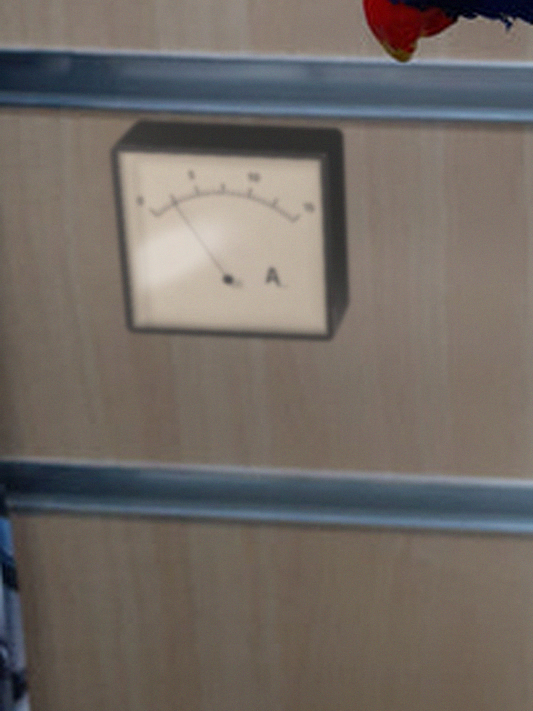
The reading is 2.5 A
